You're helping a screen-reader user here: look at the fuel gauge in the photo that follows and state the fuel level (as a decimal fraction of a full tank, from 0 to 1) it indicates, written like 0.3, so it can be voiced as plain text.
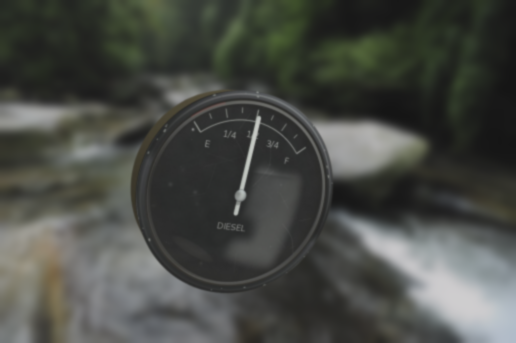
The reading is 0.5
